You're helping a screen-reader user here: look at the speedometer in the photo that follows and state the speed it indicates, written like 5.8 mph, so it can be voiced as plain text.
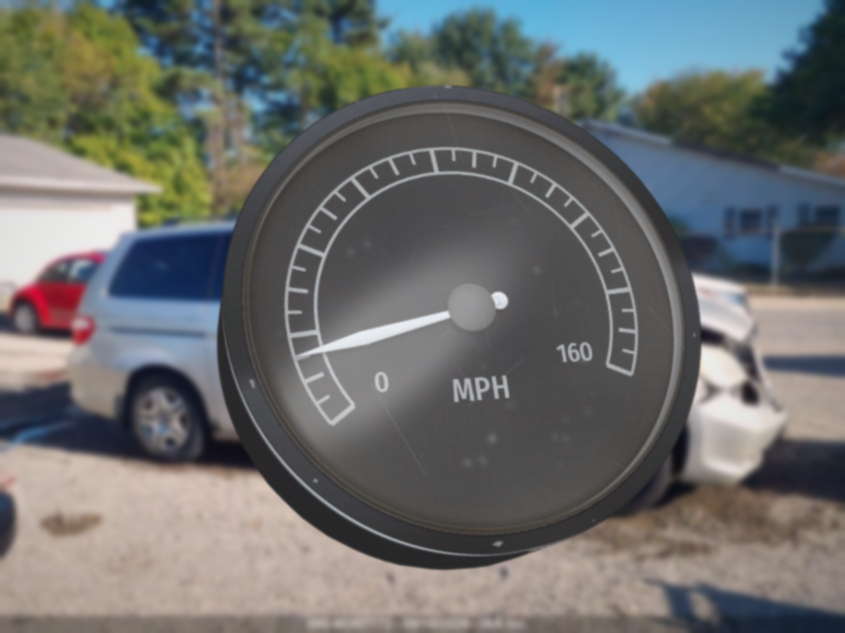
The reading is 15 mph
